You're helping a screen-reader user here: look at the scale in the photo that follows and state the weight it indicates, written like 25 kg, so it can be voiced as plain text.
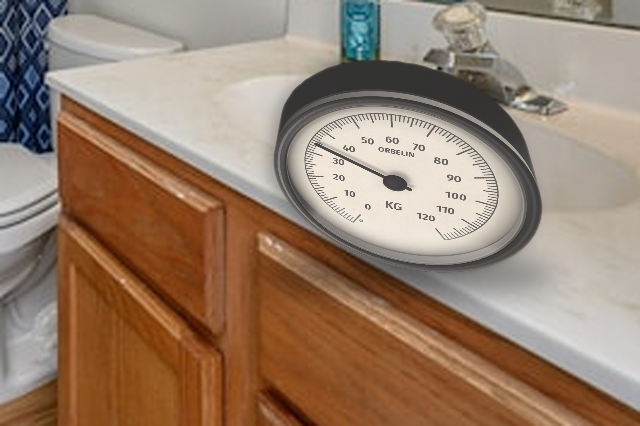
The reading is 35 kg
